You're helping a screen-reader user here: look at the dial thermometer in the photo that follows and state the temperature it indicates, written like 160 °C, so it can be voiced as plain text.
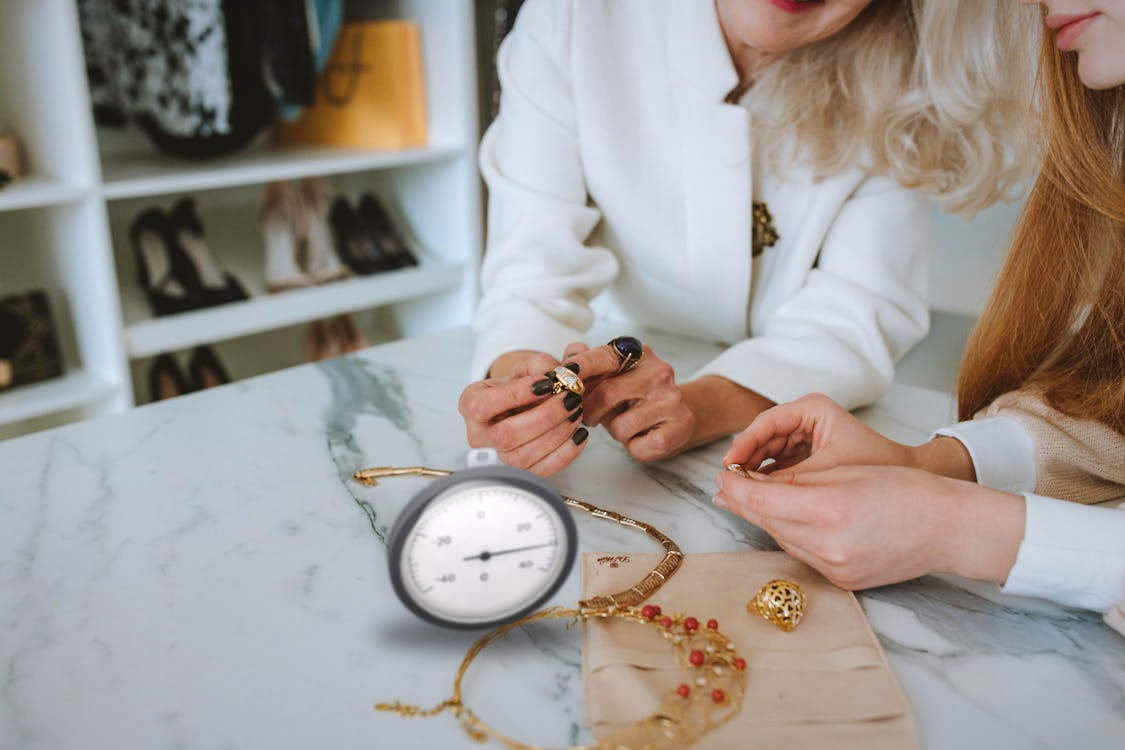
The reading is 30 °C
